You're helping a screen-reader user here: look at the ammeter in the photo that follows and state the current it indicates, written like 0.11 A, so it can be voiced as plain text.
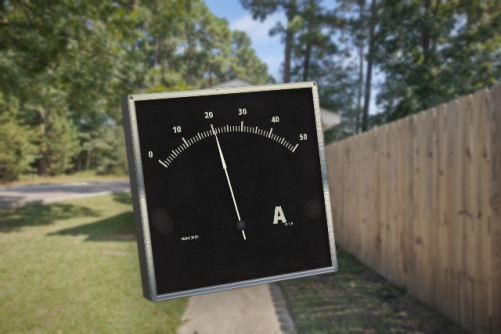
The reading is 20 A
